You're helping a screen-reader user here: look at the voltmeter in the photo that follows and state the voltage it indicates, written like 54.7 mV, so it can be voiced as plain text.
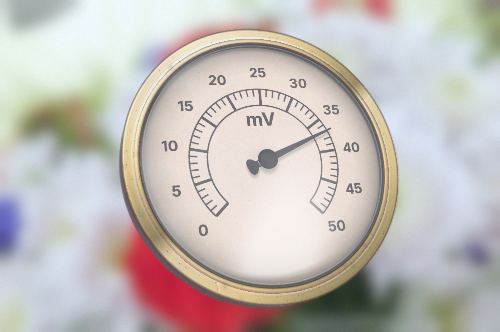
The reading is 37 mV
